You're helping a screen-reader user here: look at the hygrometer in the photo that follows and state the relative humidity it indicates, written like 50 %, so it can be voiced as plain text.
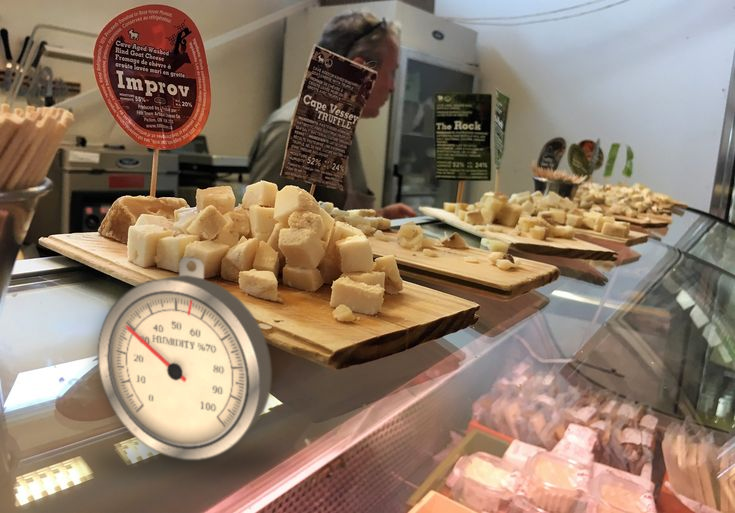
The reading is 30 %
